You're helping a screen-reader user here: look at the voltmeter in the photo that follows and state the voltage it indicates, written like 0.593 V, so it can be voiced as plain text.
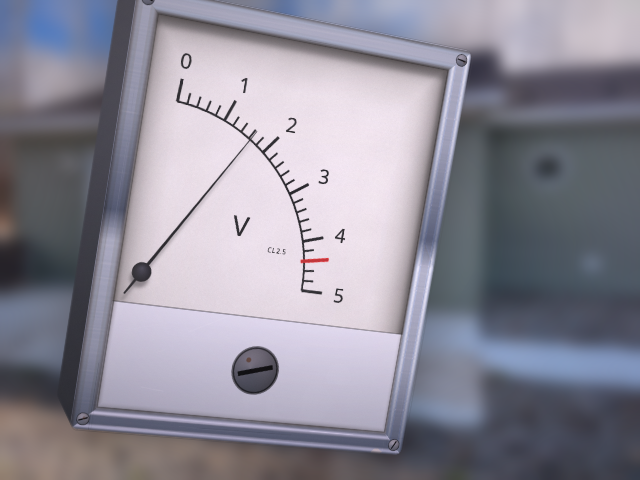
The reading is 1.6 V
